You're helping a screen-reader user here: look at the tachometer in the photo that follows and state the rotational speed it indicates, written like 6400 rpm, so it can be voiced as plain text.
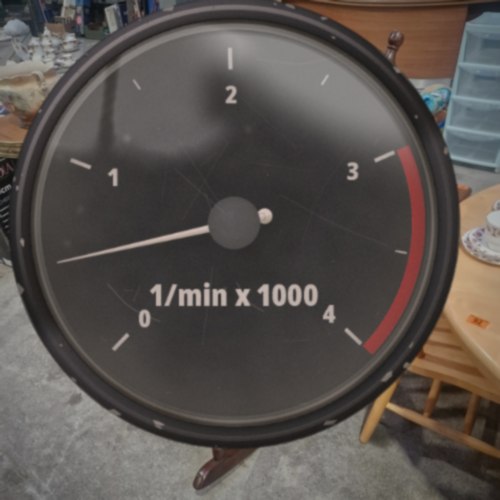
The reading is 500 rpm
